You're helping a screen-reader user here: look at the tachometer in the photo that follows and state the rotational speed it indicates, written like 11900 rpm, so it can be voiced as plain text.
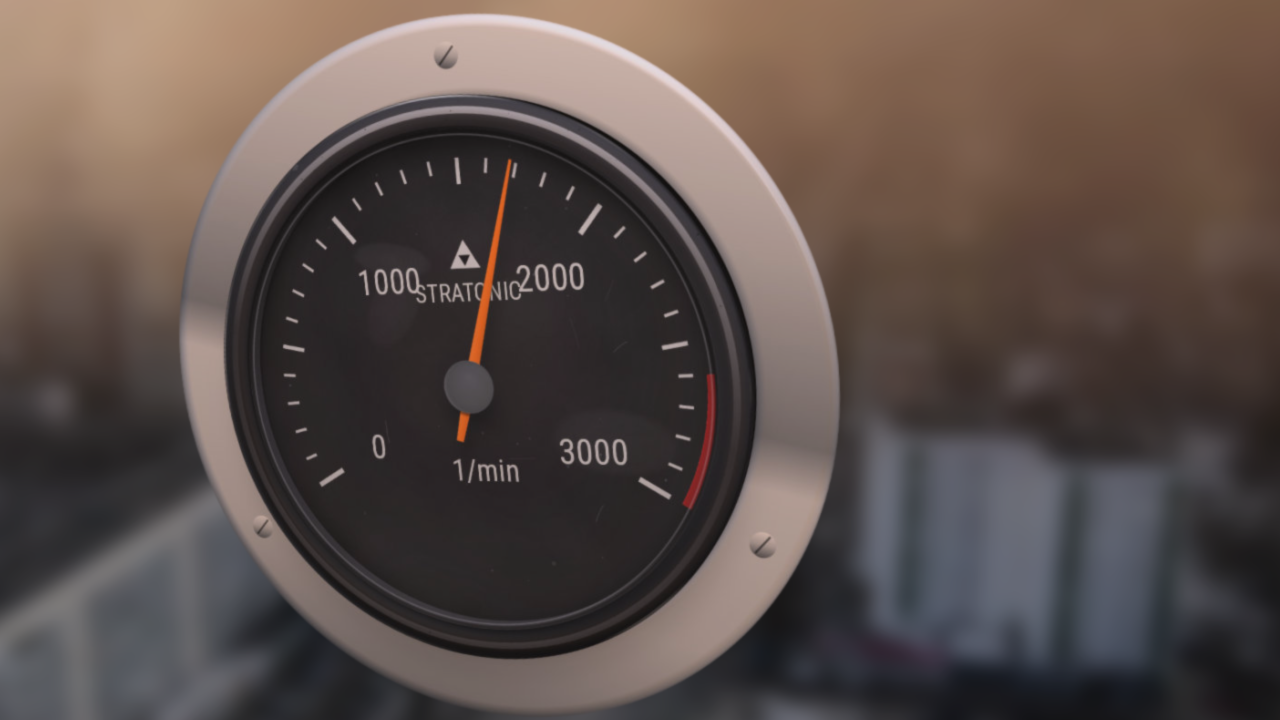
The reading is 1700 rpm
